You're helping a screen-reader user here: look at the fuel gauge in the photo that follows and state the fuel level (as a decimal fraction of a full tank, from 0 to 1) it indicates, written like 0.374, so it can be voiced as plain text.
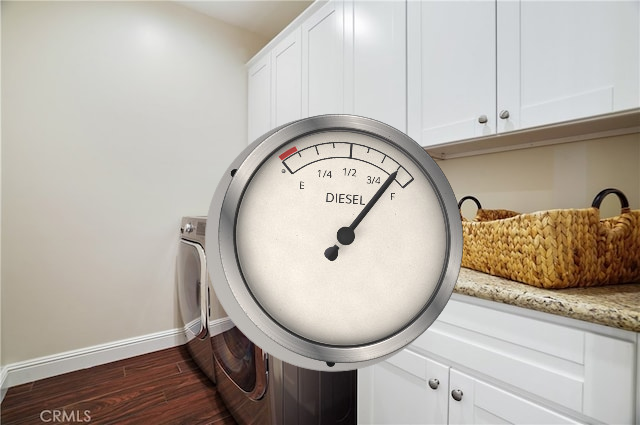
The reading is 0.875
